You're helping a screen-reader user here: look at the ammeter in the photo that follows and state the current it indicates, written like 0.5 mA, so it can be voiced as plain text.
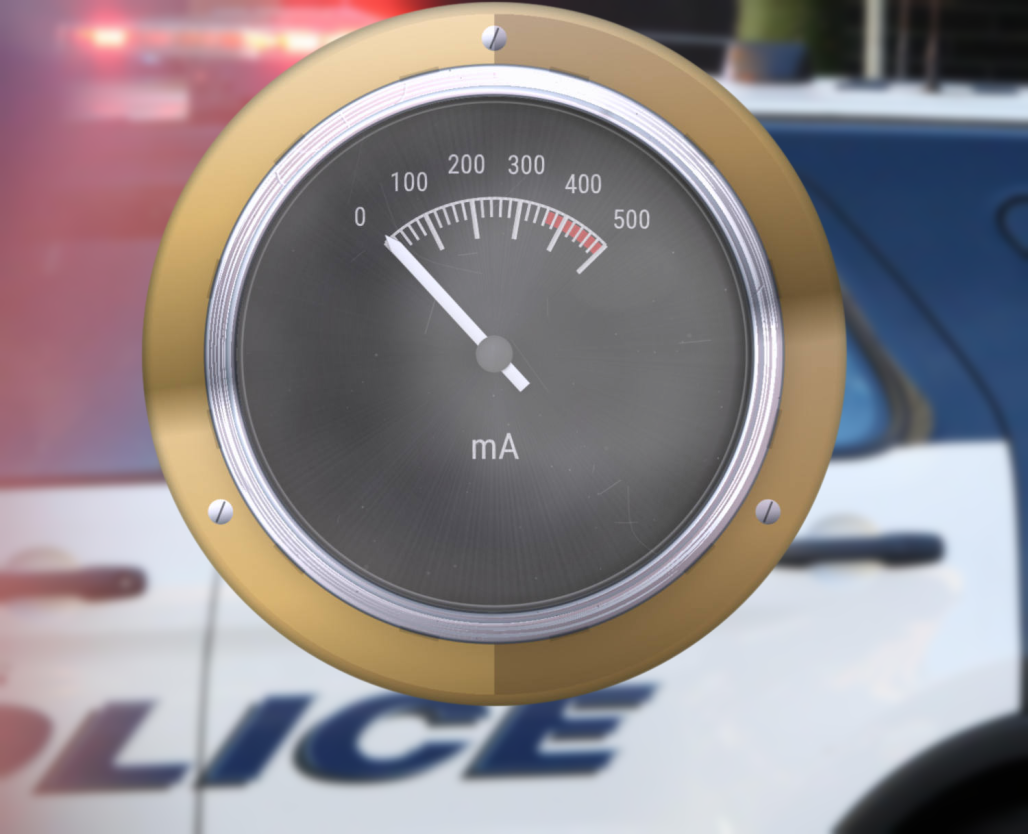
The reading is 10 mA
